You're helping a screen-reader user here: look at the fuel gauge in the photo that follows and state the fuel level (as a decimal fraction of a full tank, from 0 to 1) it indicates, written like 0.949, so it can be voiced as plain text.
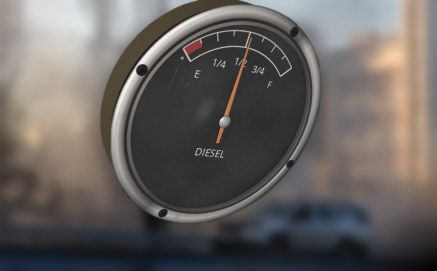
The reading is 0.5
